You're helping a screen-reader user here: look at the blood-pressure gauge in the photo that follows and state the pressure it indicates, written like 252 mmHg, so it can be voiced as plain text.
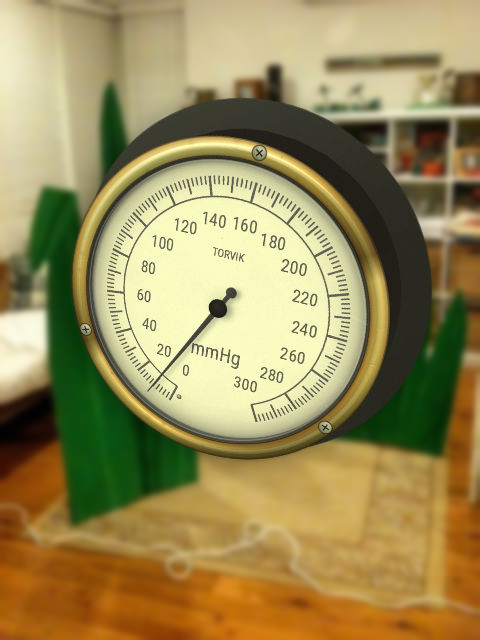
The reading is 10 mmHg
